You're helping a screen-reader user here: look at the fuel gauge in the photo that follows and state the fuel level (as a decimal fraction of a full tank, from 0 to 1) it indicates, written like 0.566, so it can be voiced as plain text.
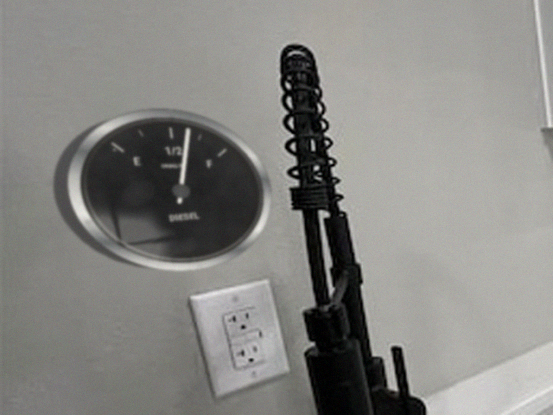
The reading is 0.625
